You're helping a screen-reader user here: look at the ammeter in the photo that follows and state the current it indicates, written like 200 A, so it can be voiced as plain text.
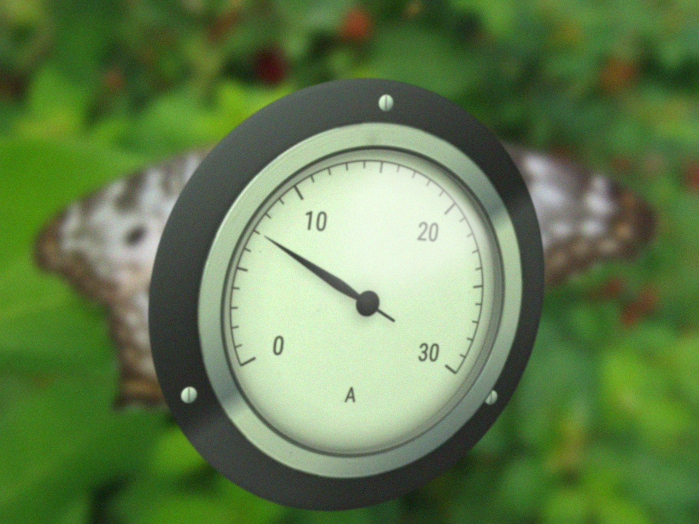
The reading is 7 A
